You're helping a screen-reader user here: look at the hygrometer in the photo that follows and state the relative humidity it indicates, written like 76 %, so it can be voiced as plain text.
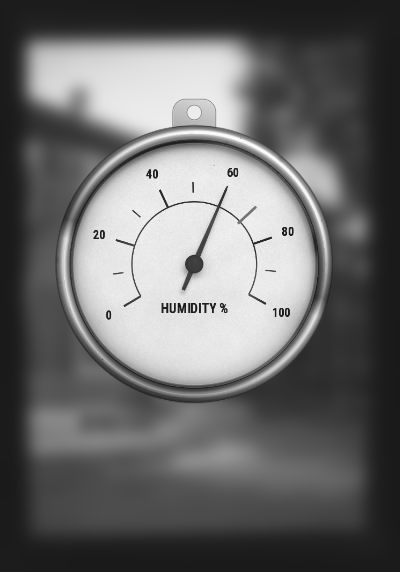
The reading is 60 %
